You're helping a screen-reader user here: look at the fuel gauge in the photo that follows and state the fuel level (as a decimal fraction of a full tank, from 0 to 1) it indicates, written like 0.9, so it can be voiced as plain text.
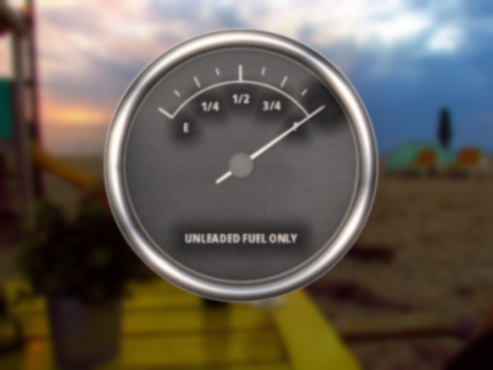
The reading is 1
